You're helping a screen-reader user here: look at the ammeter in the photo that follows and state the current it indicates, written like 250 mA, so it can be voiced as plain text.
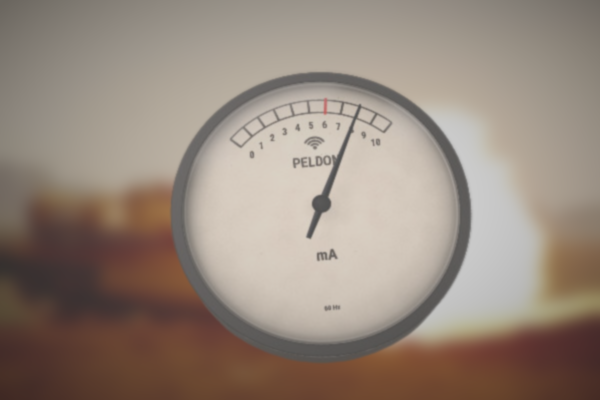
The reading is 8 mA
